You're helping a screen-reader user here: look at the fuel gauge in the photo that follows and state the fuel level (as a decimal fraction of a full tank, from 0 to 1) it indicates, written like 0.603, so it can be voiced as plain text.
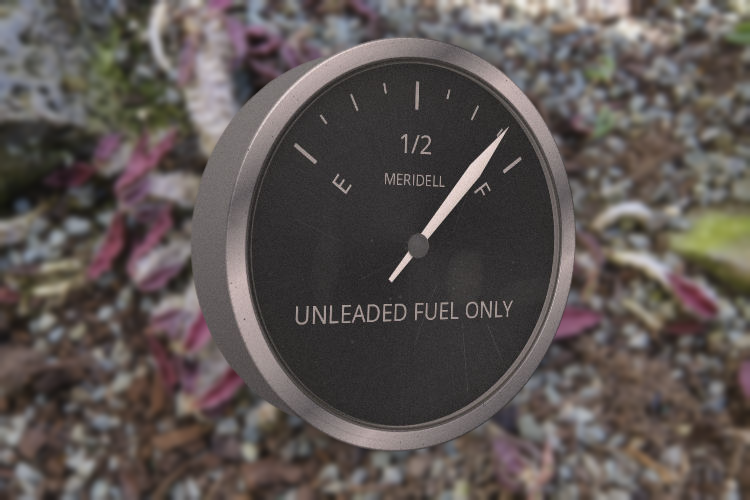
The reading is 0.875
